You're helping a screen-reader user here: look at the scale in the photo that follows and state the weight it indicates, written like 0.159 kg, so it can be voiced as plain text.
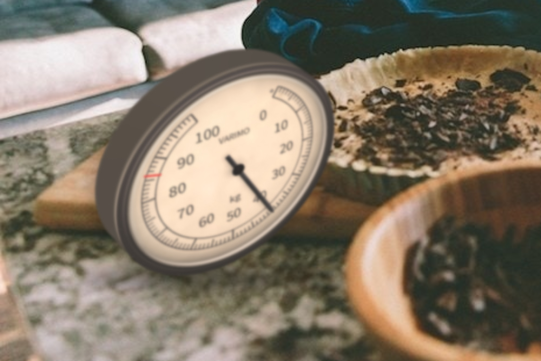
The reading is 40 kg
